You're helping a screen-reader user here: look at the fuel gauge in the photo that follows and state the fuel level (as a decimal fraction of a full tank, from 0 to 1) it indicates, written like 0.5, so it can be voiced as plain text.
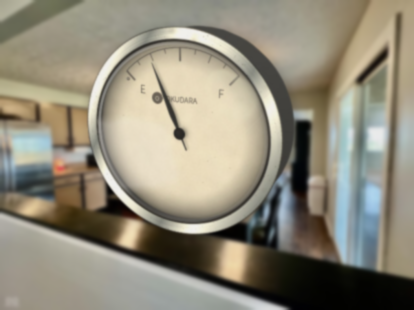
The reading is 0.25
